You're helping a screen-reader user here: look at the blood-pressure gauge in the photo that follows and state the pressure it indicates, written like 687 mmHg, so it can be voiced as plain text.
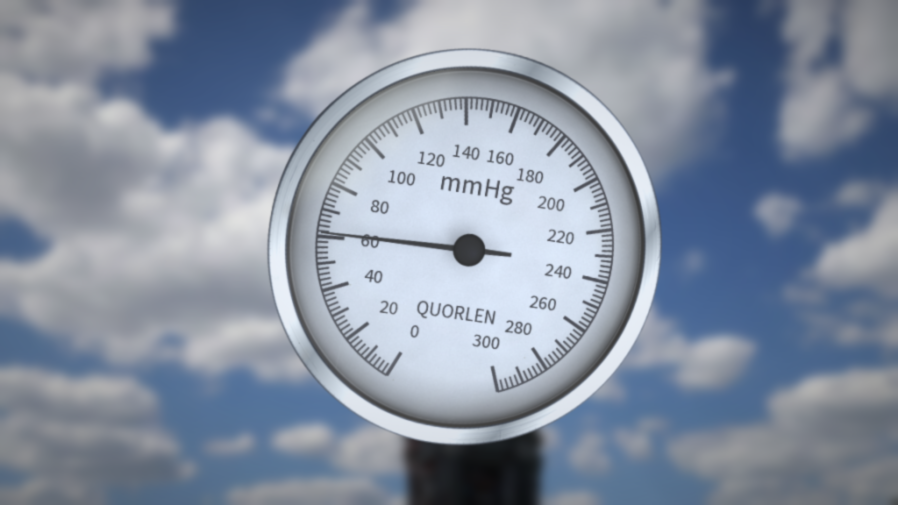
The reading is 62 mmHg
